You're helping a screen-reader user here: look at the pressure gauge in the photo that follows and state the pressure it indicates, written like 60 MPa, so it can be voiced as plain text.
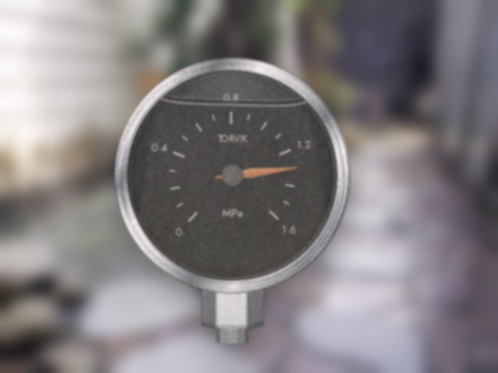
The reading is 1.3 MPa
